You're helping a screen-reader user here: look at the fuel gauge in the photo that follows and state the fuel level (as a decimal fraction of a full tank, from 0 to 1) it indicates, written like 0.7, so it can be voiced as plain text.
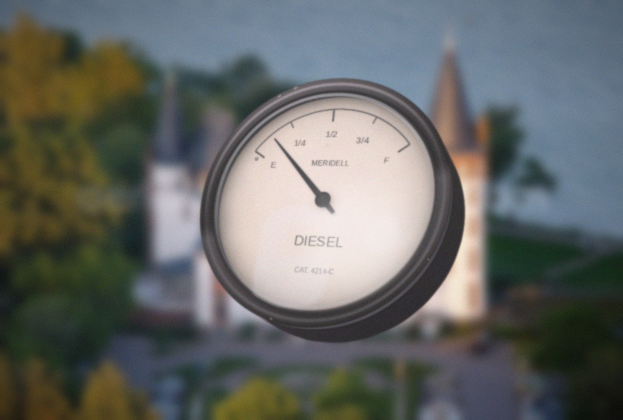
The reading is 0.125
